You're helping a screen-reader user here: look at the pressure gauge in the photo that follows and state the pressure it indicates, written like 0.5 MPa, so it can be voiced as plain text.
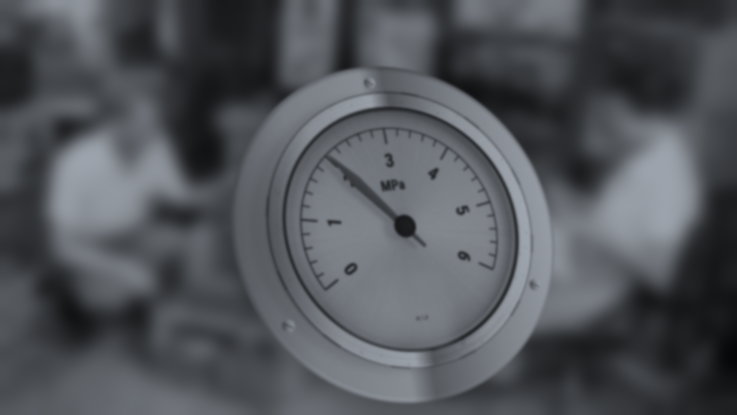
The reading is 2 MPa
